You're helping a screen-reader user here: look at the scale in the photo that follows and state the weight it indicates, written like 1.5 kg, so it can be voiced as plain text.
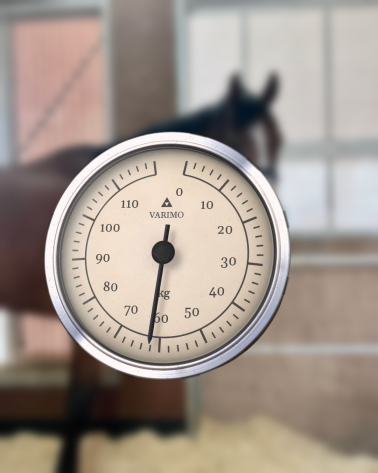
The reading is 62 kg
